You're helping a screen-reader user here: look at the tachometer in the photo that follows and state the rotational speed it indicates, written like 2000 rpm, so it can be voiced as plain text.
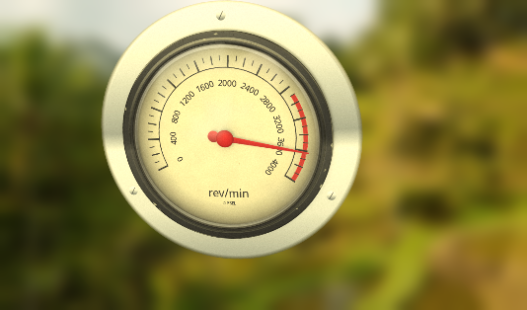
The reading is 3600 rpm
